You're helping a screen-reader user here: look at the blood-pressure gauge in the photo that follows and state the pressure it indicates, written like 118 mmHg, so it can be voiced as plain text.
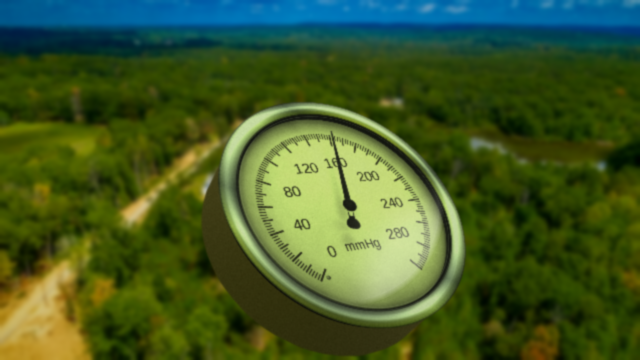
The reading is 160 mmHg
